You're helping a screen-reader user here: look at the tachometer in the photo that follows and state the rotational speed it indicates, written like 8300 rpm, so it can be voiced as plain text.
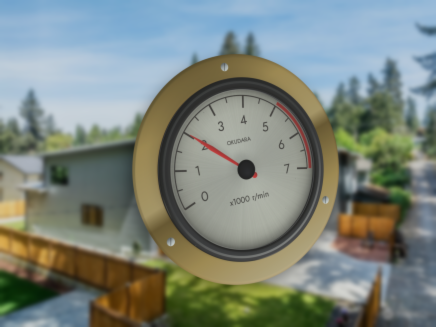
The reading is 2000 rpm
